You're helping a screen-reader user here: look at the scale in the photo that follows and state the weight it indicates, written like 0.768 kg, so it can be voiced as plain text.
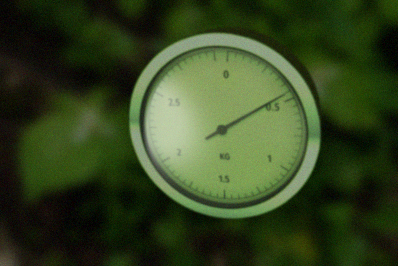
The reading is 0.45 kg
